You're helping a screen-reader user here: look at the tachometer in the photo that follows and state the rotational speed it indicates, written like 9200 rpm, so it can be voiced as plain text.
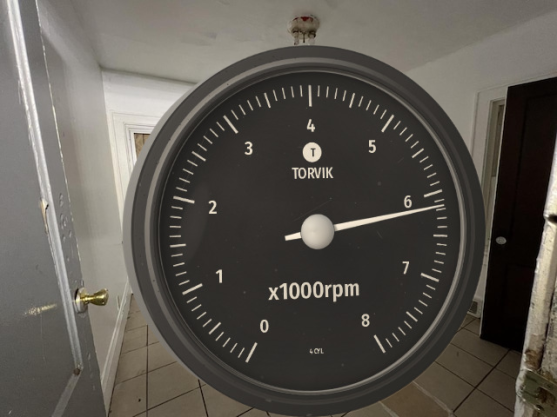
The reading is 6150 rpm
